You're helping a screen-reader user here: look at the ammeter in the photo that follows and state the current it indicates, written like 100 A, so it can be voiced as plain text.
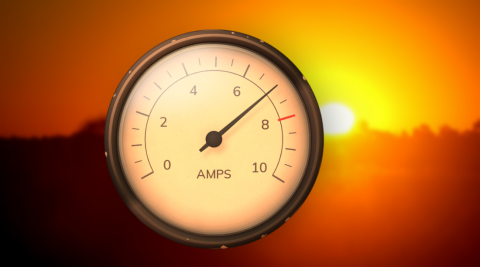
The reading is 7 A
